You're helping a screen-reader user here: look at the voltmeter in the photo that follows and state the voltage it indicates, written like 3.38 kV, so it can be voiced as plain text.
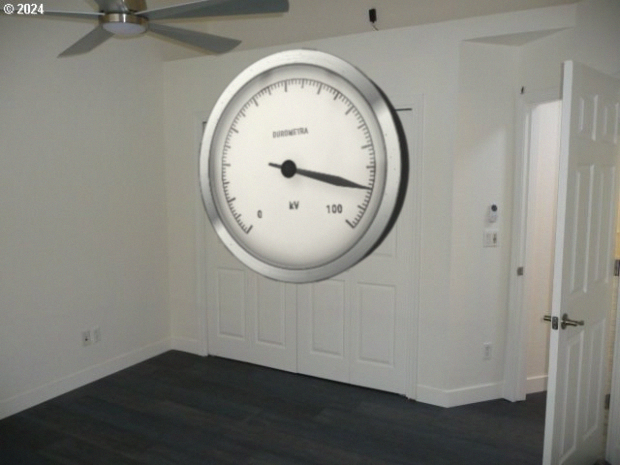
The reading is 90 kV
